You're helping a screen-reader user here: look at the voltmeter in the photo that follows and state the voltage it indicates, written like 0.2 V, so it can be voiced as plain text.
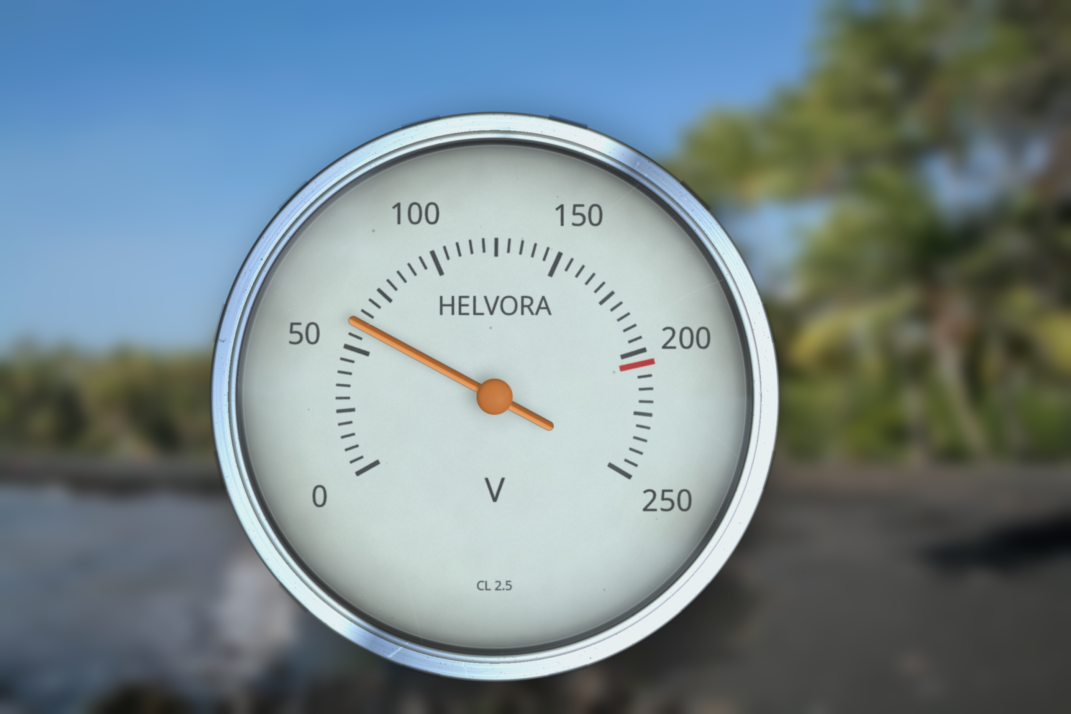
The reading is 60 V
